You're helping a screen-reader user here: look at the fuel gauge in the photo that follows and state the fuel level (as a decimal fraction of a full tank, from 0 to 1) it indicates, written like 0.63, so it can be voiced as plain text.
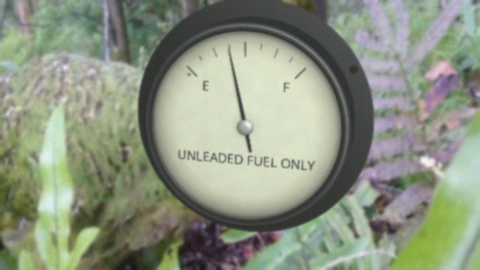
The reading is 0.375
